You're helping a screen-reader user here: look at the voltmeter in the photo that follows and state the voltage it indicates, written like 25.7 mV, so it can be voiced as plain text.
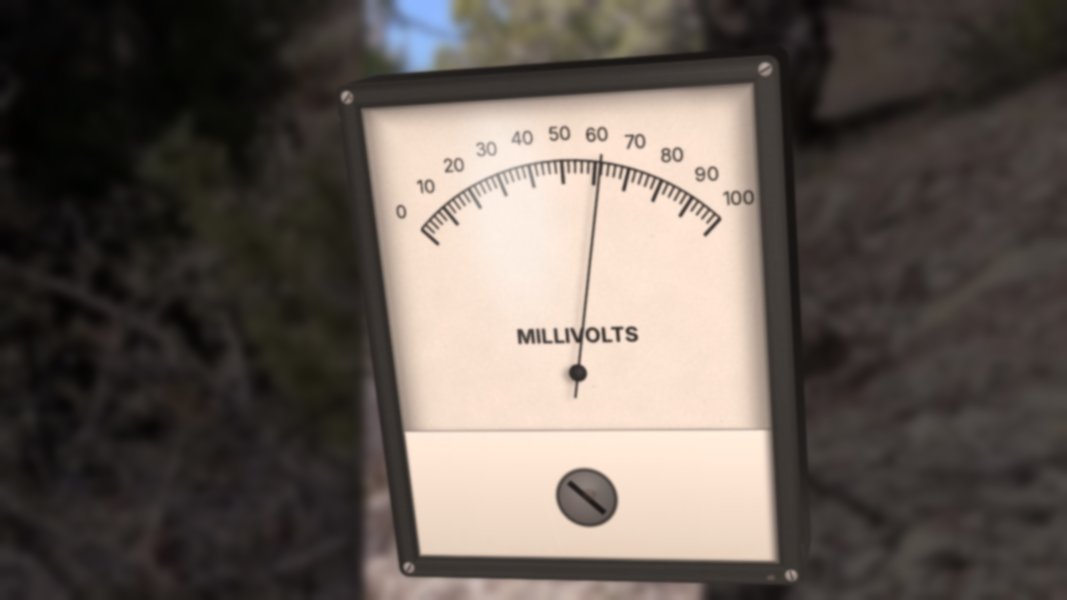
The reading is 62 mV
